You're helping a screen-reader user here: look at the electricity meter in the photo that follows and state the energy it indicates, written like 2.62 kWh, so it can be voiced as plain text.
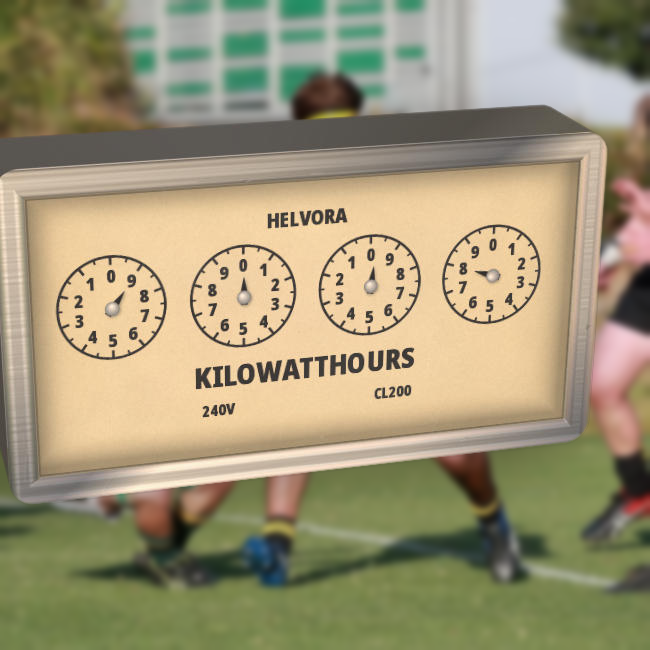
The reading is 8998 kWh
